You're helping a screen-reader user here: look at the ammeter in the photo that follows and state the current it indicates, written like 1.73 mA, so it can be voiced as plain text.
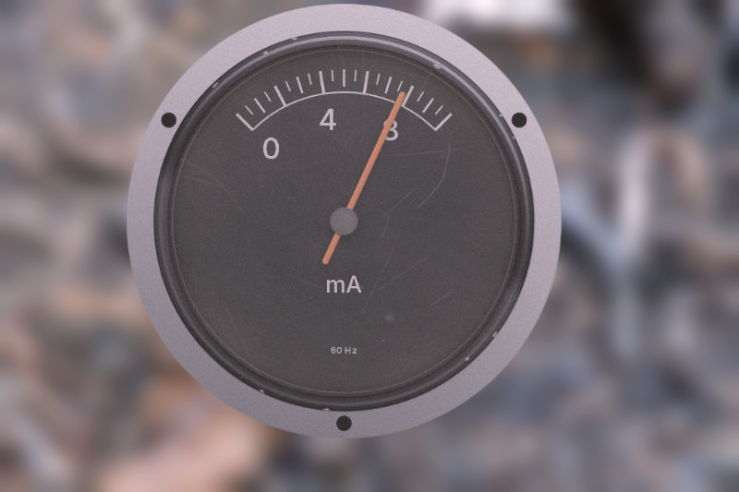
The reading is 7.75 mA
